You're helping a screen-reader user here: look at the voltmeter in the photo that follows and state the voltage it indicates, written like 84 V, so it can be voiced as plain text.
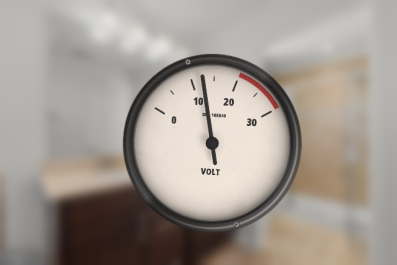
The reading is 12.5 V
